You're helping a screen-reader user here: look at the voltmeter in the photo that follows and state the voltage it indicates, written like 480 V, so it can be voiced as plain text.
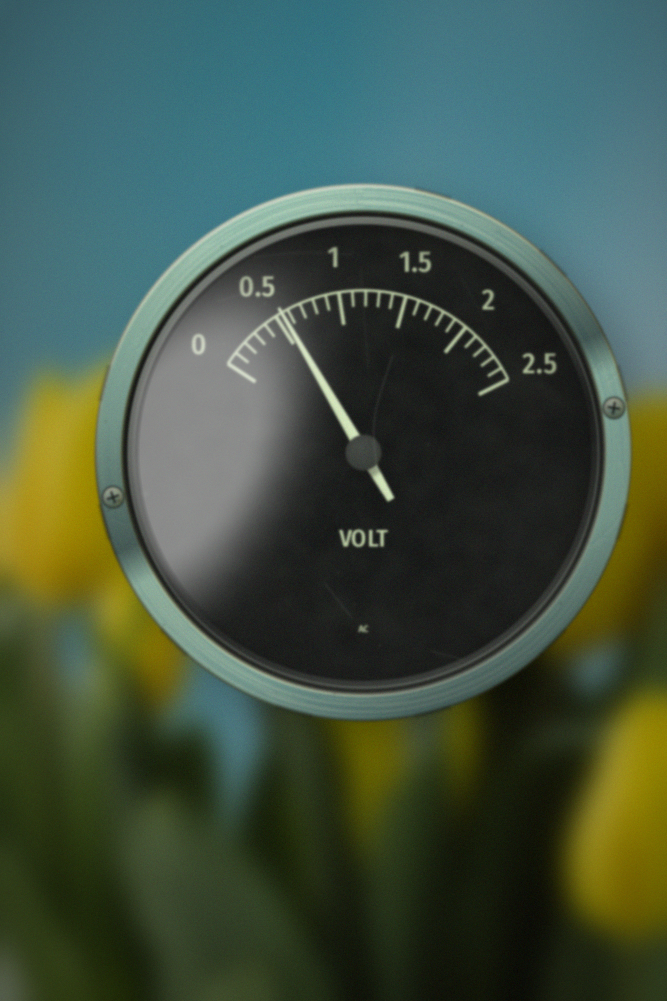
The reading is 0.55 V
